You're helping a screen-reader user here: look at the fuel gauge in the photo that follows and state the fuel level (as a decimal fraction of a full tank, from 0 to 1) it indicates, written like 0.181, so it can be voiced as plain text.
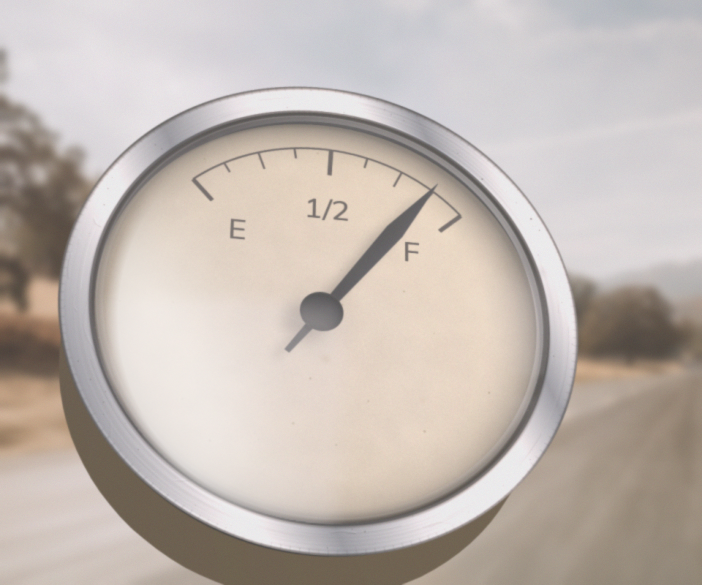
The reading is 0.875
